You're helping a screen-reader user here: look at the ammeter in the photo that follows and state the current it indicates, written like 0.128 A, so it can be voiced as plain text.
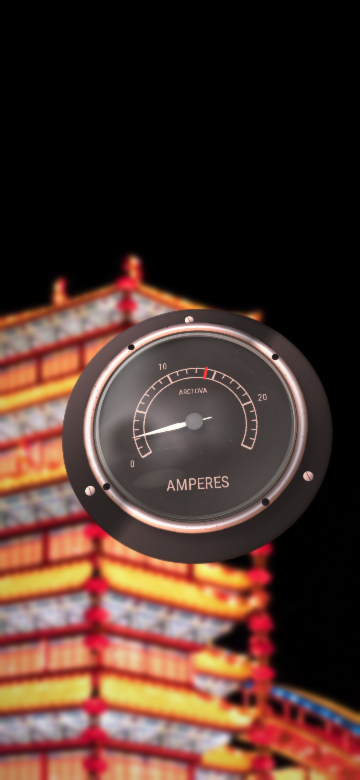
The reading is 2 A
